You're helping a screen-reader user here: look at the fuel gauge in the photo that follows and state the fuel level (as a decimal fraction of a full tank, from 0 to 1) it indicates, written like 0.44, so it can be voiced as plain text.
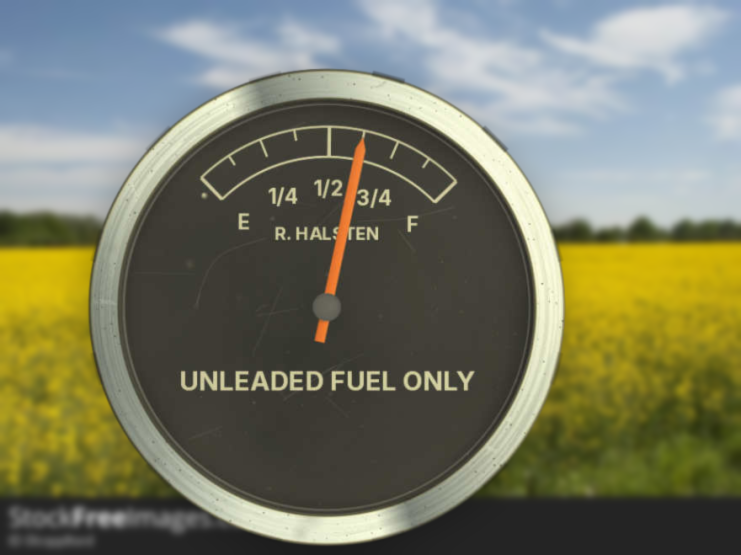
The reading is 0.625
